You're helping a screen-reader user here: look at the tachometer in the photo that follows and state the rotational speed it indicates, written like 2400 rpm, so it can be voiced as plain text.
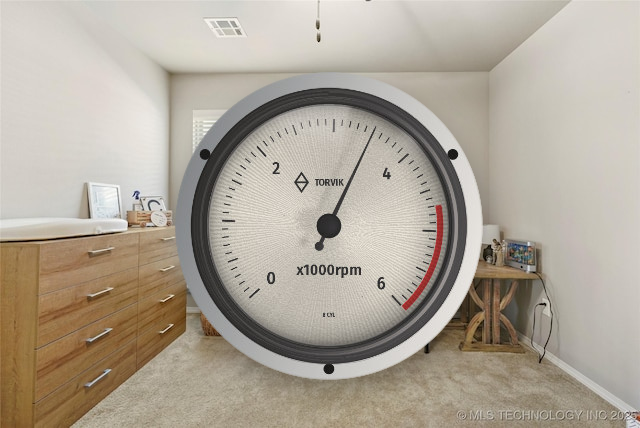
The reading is 3500 rpm
